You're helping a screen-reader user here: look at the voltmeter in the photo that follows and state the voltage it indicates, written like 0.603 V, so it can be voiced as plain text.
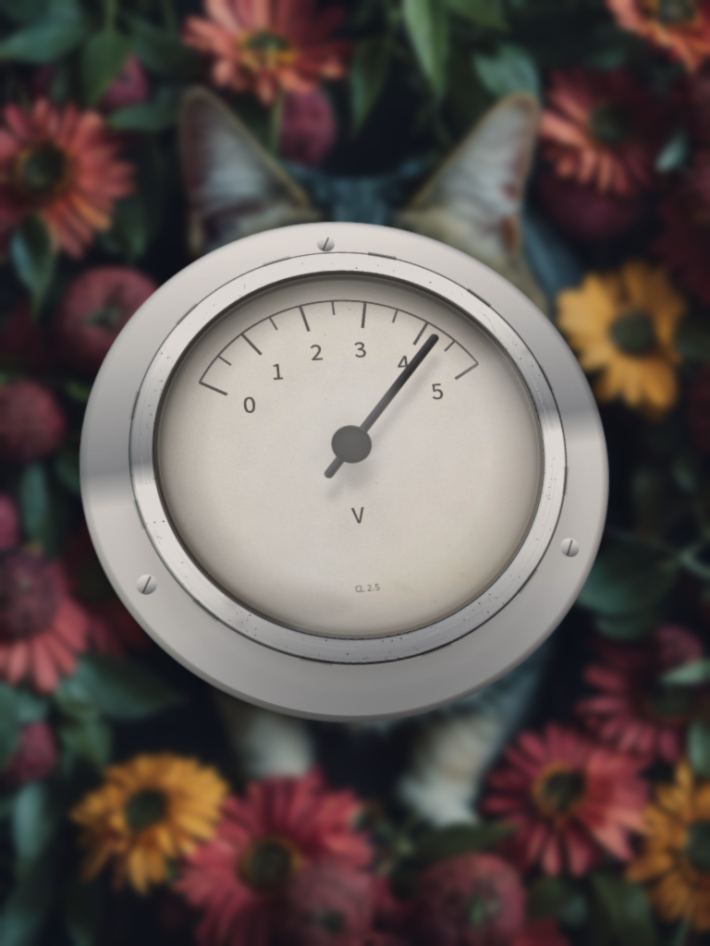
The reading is 4.25 V
